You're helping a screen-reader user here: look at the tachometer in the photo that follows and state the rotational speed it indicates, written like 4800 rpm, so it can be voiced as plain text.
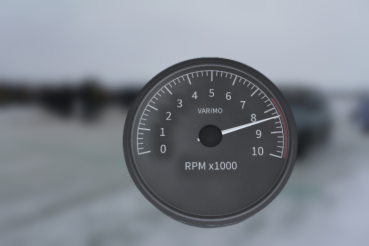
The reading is 8400 rpm
